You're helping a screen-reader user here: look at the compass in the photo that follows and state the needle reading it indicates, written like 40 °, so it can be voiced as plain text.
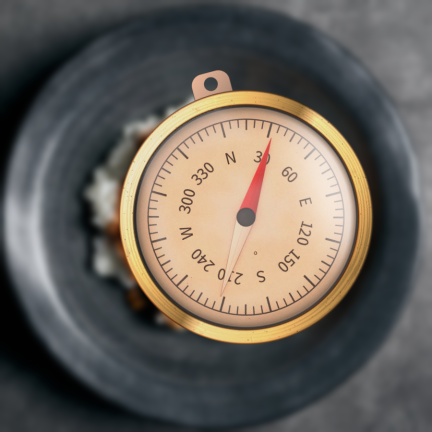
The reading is 32.5 °
